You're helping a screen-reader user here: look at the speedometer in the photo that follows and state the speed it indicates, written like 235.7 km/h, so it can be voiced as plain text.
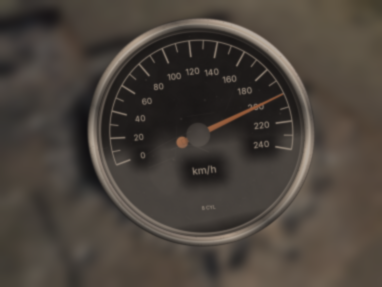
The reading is 200 km/h
